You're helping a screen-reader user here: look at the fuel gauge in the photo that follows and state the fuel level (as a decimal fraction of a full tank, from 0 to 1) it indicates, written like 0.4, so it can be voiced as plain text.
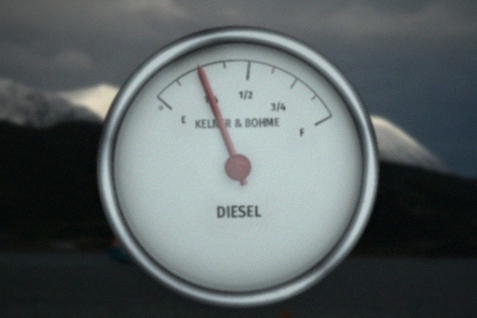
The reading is 0.25
